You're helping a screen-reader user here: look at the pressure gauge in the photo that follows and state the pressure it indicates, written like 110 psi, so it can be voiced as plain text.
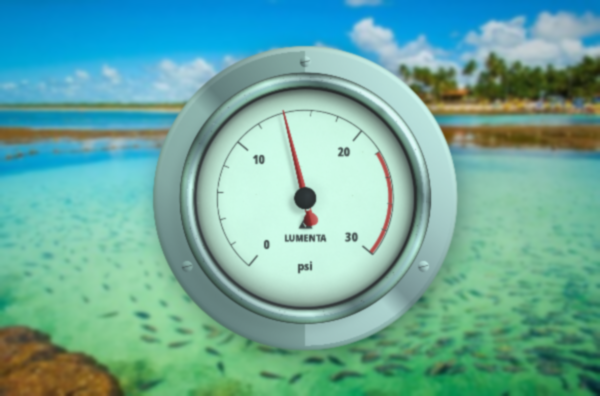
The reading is 14 psi
